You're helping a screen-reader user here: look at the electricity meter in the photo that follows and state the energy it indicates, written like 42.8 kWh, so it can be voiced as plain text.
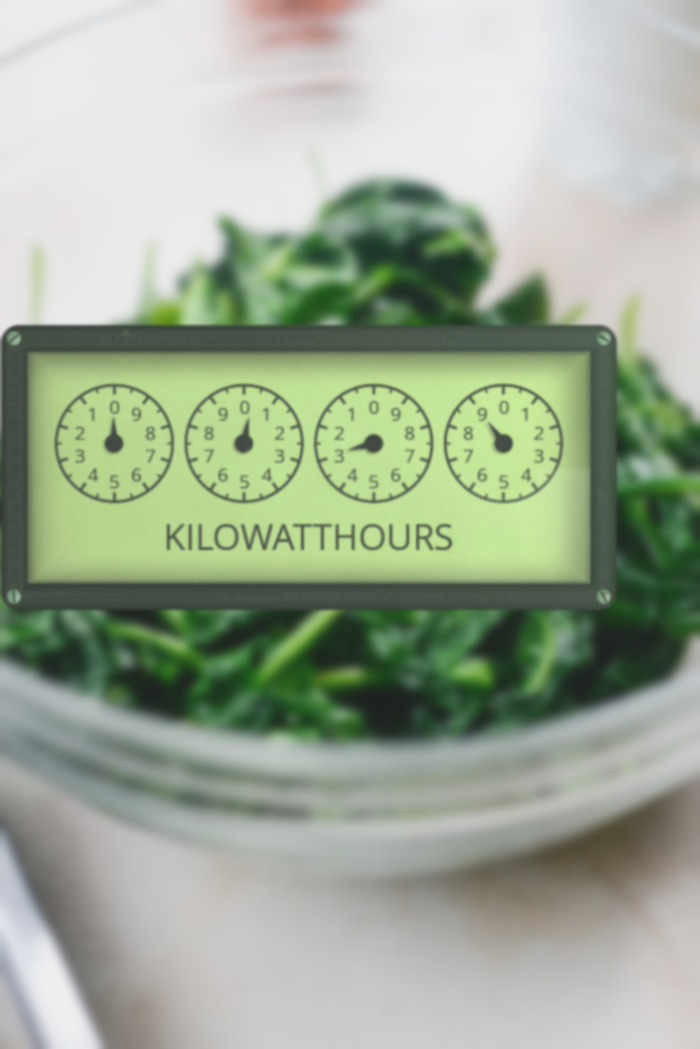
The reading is 29 kWh
